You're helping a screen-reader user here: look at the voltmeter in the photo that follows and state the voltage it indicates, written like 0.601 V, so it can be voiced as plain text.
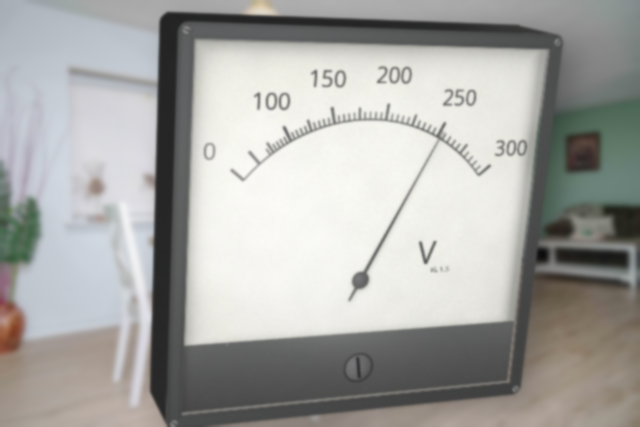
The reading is 250 V
